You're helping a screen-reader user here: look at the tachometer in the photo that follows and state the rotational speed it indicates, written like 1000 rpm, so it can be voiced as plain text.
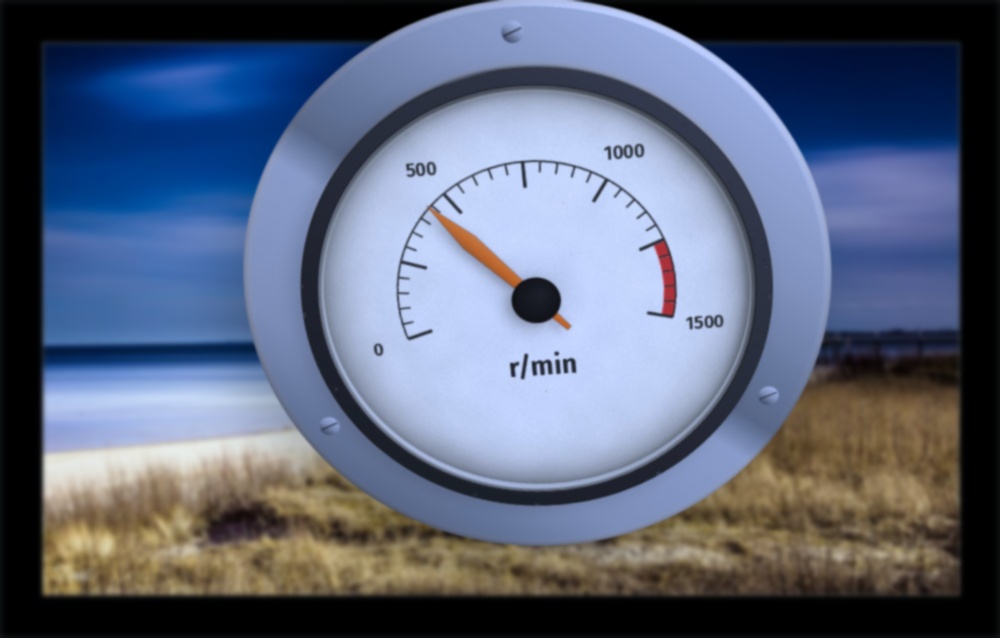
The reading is 450 rpm
